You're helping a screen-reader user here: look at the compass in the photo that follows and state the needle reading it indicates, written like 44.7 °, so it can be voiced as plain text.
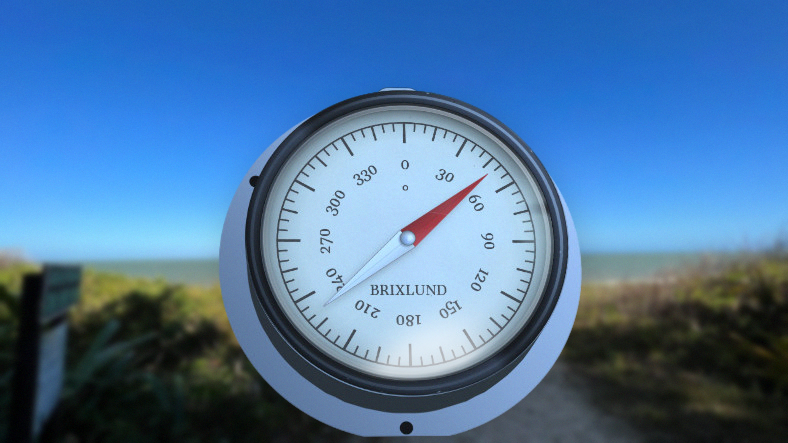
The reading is 50 °
